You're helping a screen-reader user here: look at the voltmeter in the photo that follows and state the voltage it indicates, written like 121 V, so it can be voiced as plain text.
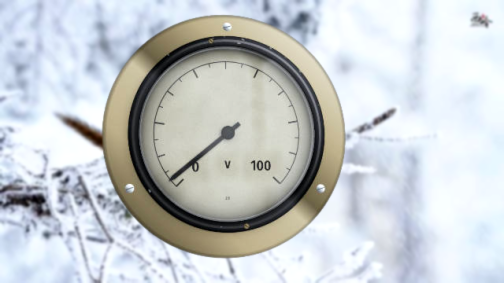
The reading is 2.5 V
